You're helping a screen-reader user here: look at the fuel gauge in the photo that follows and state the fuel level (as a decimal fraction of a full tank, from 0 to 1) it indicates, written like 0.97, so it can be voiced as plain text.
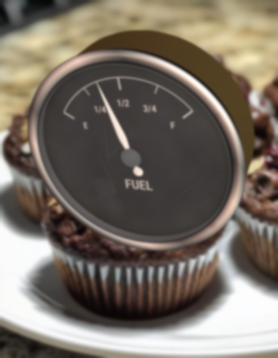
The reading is 0.375
